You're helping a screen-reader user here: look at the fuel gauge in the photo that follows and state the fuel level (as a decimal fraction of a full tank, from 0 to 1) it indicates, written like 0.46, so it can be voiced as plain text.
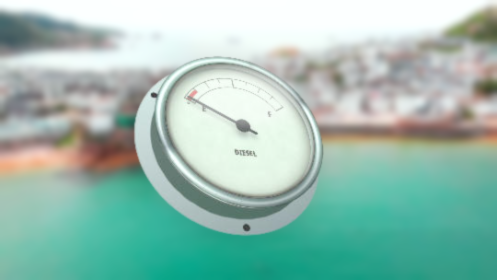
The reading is 0
